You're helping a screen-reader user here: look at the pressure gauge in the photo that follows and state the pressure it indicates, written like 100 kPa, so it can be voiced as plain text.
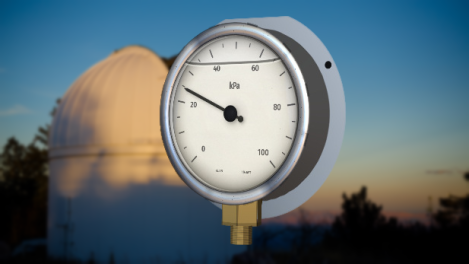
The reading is 25 kPa
